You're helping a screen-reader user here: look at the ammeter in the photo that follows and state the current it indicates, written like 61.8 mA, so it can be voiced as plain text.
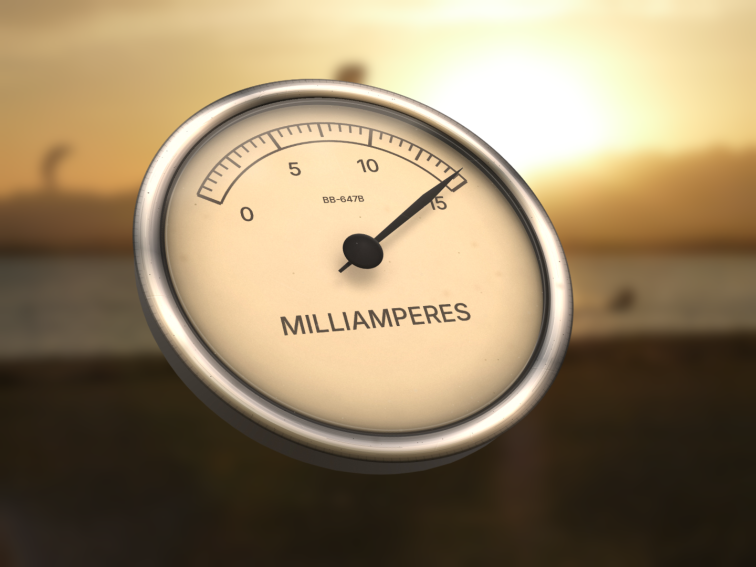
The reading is 14.5 mA
